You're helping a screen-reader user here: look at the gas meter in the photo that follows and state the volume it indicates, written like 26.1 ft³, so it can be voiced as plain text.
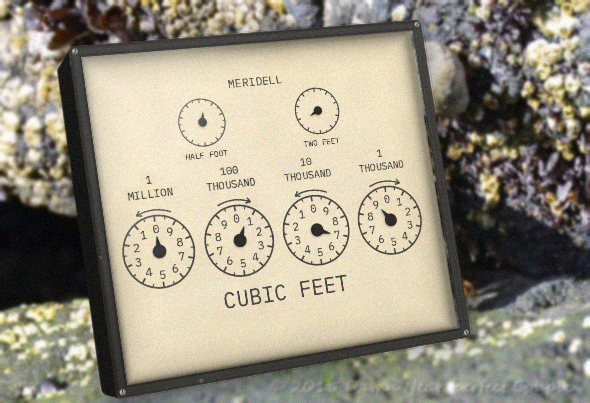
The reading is 6900 ft³
